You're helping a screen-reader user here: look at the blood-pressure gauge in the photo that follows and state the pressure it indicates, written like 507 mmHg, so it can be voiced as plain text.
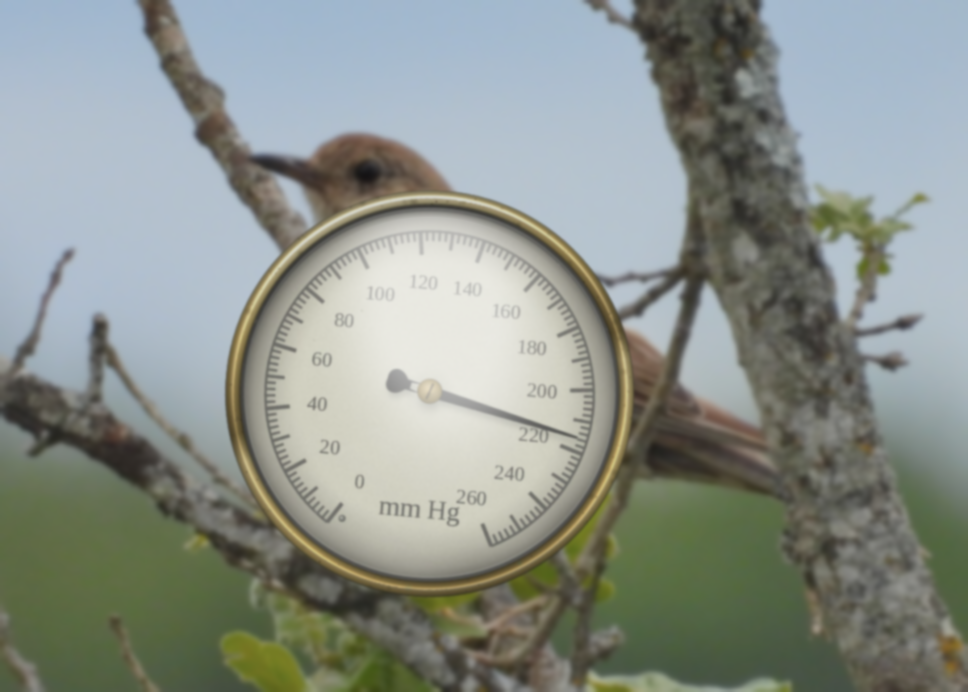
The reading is 216 mmHg
